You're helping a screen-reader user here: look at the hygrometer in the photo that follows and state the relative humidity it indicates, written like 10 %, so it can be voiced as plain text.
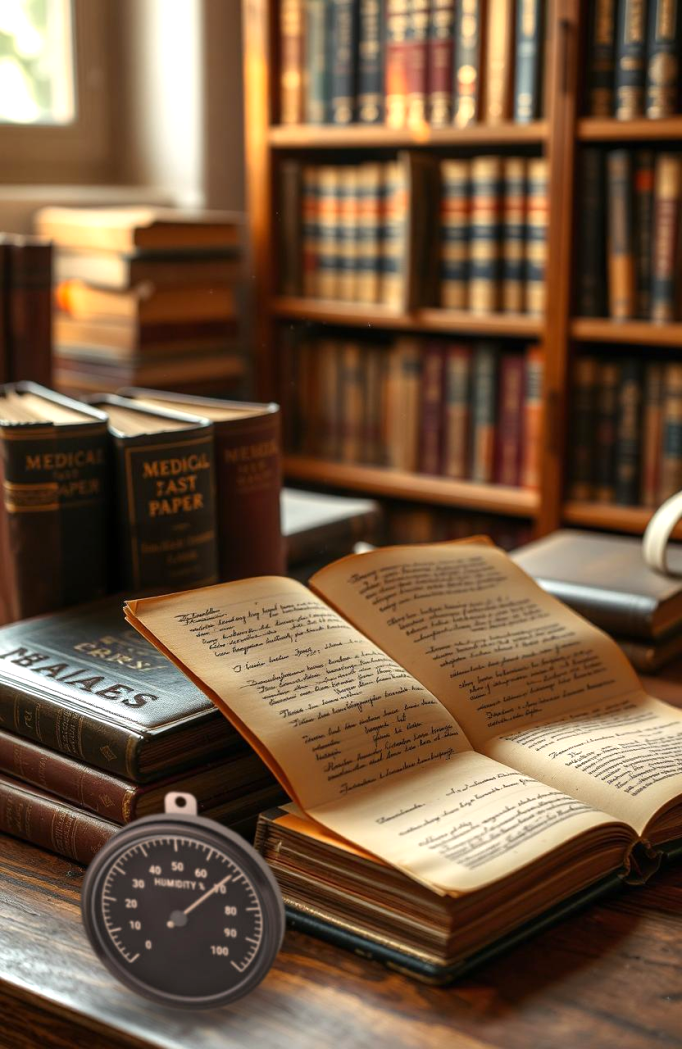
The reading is 68 %
